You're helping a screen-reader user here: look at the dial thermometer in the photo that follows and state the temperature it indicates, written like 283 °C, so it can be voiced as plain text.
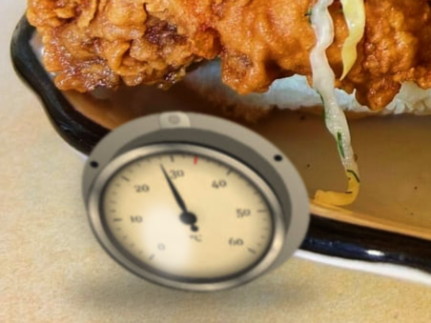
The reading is 28 °C
